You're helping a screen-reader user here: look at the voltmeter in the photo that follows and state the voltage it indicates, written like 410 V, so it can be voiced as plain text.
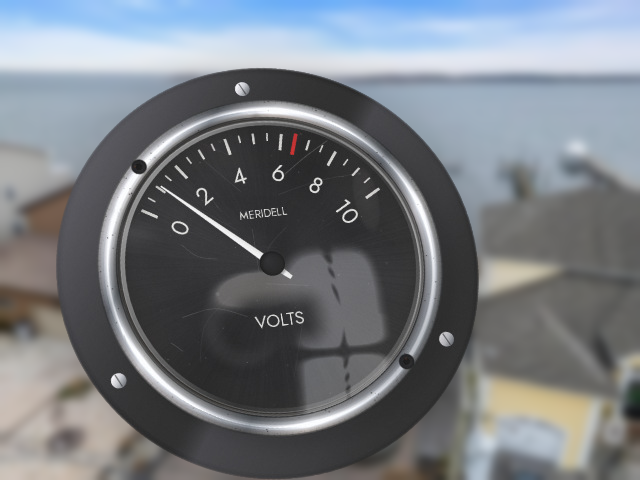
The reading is 1 V
